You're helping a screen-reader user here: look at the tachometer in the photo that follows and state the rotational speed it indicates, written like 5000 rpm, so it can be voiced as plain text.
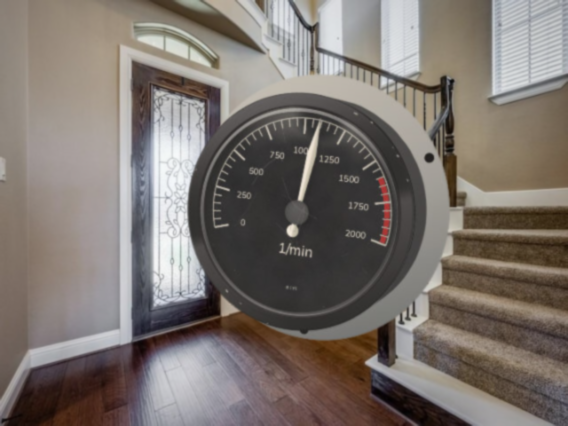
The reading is 1100 rpm
